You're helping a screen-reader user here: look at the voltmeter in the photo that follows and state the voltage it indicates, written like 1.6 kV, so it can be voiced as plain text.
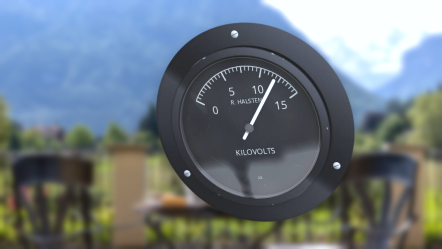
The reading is 12 kV
